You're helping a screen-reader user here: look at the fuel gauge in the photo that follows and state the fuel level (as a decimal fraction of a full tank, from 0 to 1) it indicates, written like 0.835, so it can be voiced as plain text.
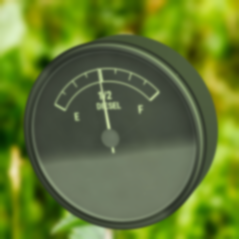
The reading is 0.5
